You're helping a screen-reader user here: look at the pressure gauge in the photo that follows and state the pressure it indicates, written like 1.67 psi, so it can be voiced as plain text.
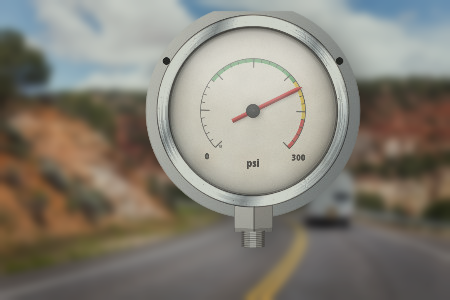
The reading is 220 psi
